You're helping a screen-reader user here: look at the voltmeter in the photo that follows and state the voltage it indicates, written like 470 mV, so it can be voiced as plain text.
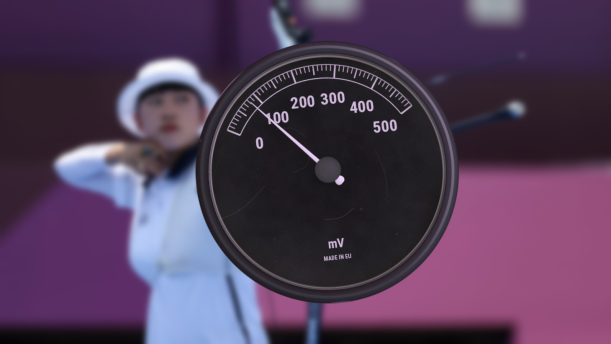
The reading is 80 mV
